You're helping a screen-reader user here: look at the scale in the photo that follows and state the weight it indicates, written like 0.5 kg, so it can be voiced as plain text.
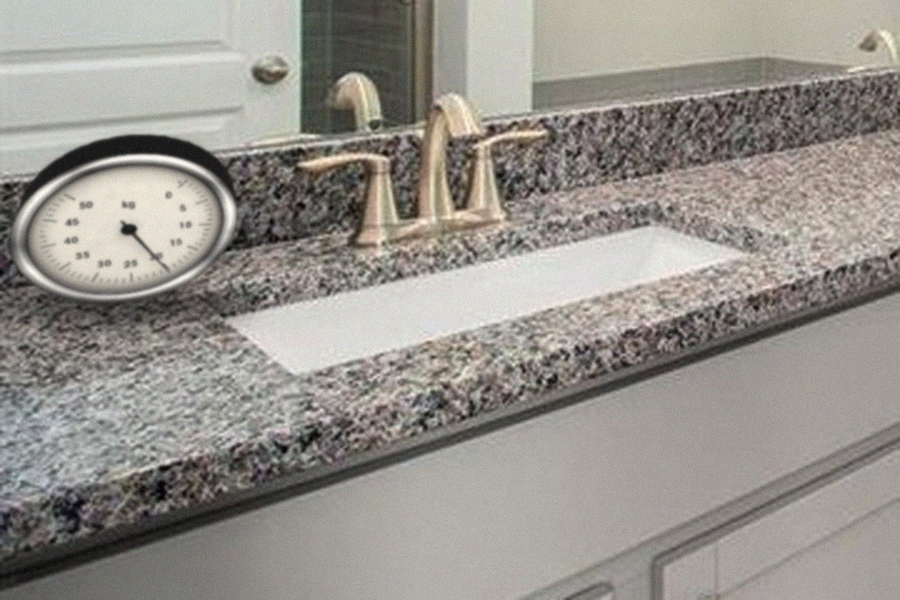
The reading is 20 kg
